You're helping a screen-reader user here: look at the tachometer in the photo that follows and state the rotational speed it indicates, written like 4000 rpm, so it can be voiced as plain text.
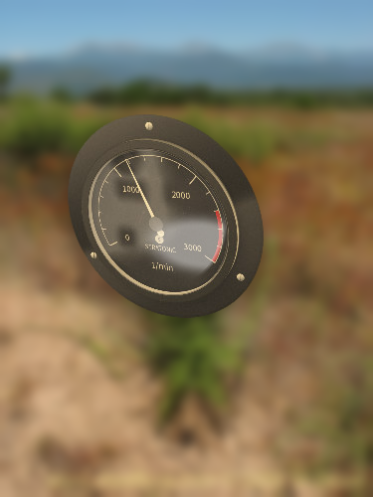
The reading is 1200 rpm
